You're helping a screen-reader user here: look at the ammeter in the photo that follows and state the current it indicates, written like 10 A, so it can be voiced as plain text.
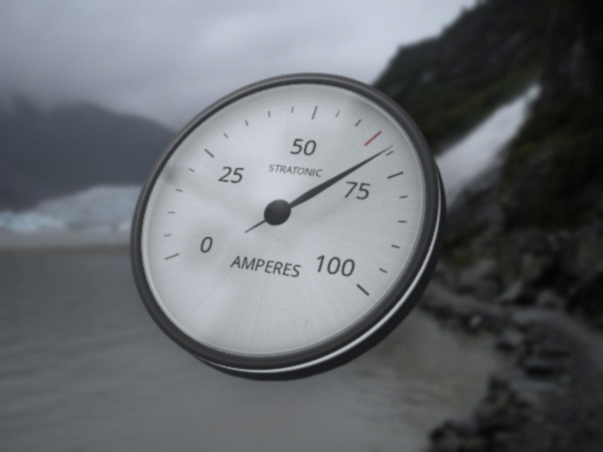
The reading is 70 A
